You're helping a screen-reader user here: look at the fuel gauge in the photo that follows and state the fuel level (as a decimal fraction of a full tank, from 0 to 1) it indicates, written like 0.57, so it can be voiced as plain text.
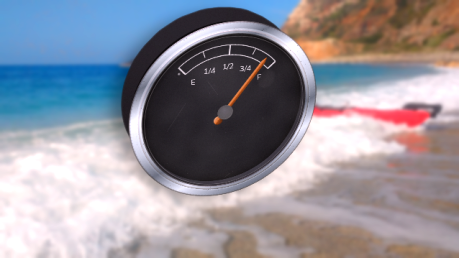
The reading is 0.875
